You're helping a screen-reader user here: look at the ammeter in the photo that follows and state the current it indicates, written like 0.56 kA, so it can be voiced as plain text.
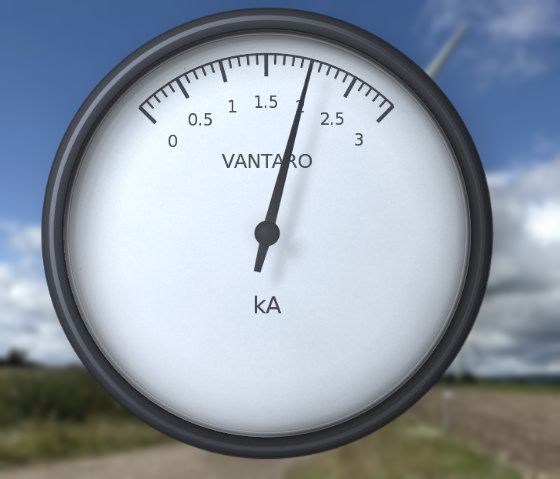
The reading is 2 kA
